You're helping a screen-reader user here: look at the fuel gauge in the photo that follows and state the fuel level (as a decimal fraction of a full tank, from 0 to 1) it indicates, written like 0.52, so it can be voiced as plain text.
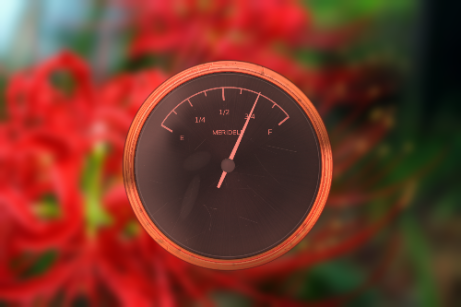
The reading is 0.75
